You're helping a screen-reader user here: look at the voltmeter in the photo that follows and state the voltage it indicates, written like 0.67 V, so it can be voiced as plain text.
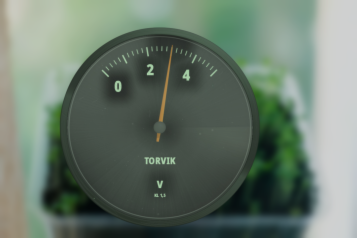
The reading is 3 V
